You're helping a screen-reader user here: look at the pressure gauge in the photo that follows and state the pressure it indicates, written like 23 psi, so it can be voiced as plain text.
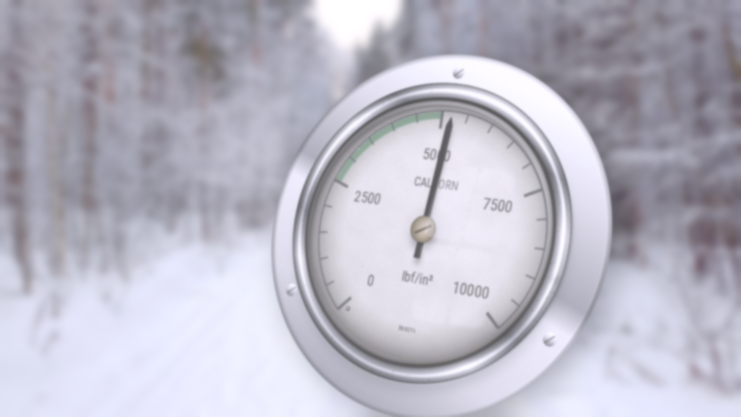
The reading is 5250 psi
